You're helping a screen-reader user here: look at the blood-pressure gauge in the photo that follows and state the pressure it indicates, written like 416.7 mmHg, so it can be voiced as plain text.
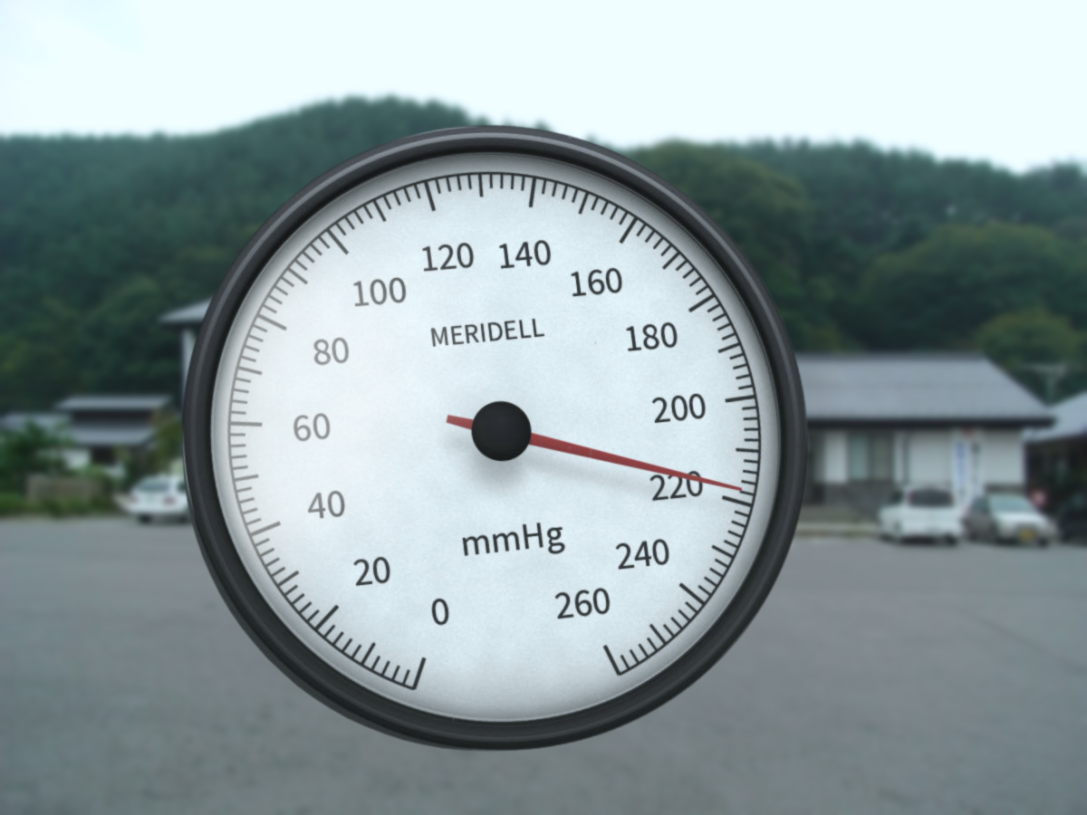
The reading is 218 mmHg
